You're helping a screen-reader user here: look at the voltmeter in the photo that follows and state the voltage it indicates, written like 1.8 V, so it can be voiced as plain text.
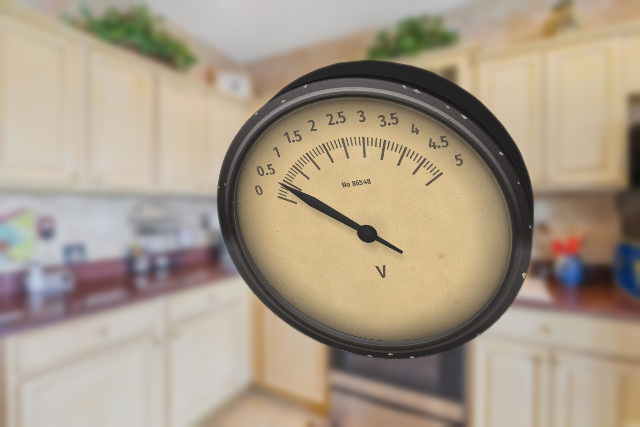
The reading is 0.5 V
